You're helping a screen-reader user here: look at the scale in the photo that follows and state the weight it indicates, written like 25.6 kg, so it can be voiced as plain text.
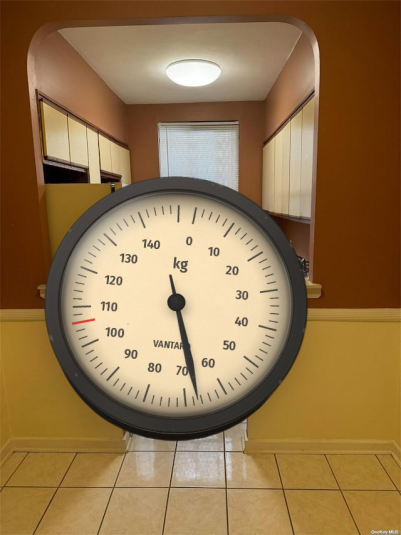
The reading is 67 kg
